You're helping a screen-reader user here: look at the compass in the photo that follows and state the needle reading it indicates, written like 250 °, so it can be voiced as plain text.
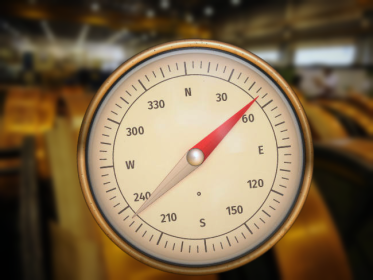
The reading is 52.5 °
